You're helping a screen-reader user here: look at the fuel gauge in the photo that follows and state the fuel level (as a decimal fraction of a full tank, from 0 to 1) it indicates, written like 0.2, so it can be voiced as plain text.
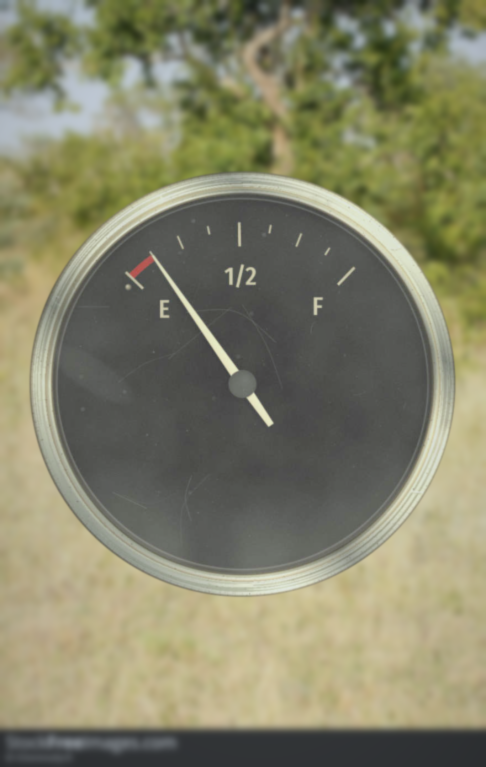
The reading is 0.125
